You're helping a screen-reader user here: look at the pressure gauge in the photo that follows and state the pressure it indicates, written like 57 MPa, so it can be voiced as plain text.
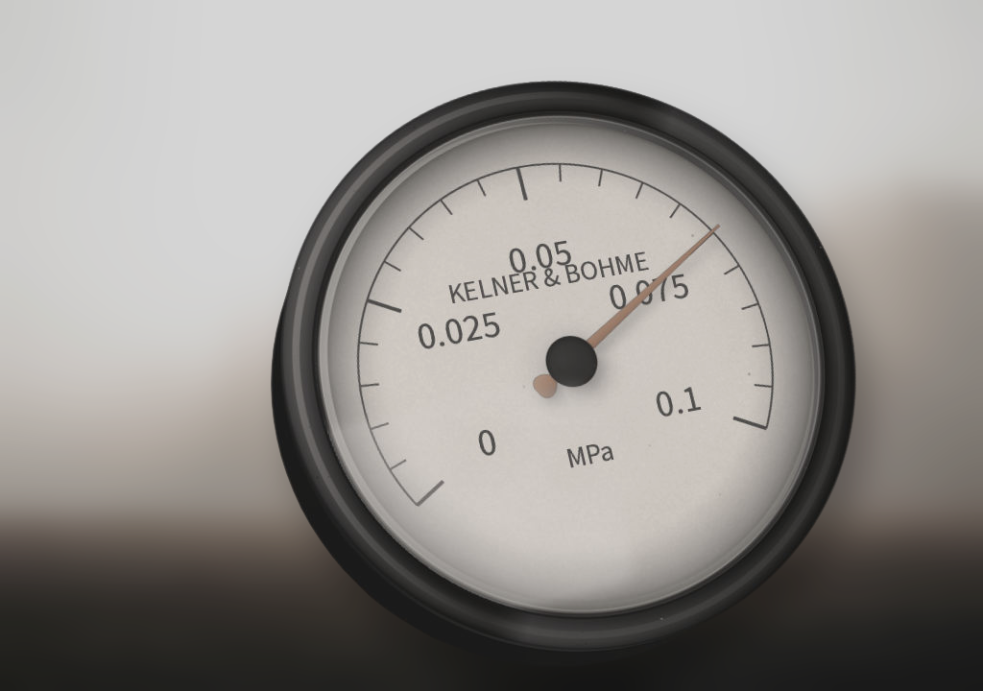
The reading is 0.075 MPa
